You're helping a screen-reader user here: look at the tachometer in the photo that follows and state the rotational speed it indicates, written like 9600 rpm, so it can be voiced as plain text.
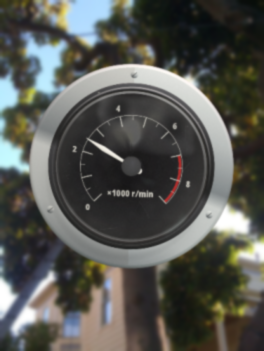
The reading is 2500 rpm
